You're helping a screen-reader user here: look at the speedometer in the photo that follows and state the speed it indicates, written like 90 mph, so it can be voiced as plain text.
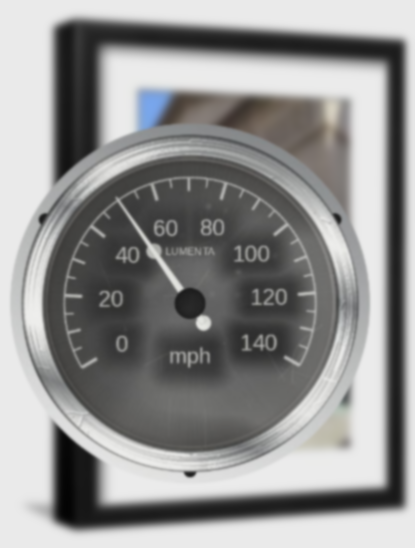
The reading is 50 mph
